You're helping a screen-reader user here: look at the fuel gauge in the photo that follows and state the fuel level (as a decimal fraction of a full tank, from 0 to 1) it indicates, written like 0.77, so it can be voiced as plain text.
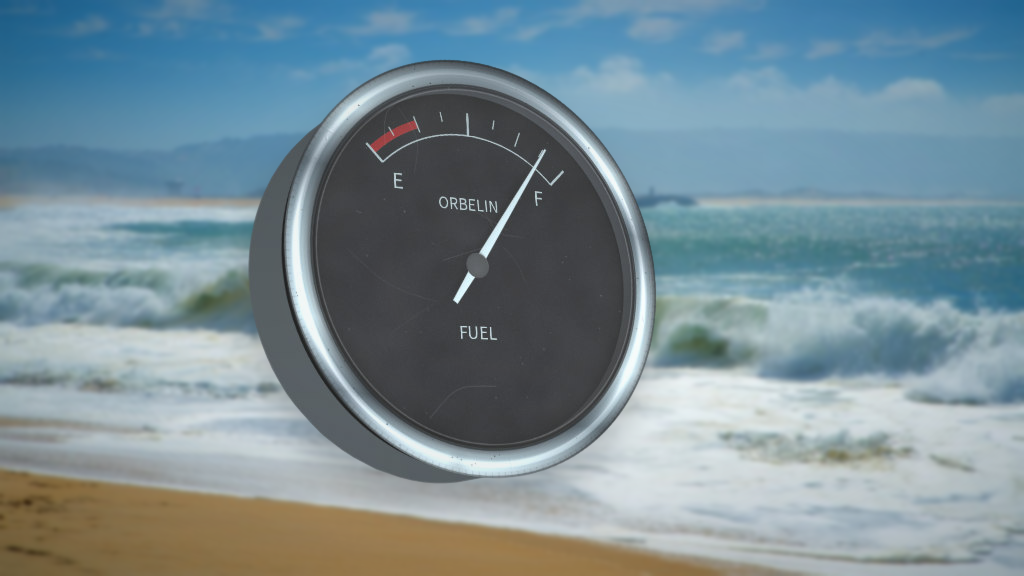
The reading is 0.875
